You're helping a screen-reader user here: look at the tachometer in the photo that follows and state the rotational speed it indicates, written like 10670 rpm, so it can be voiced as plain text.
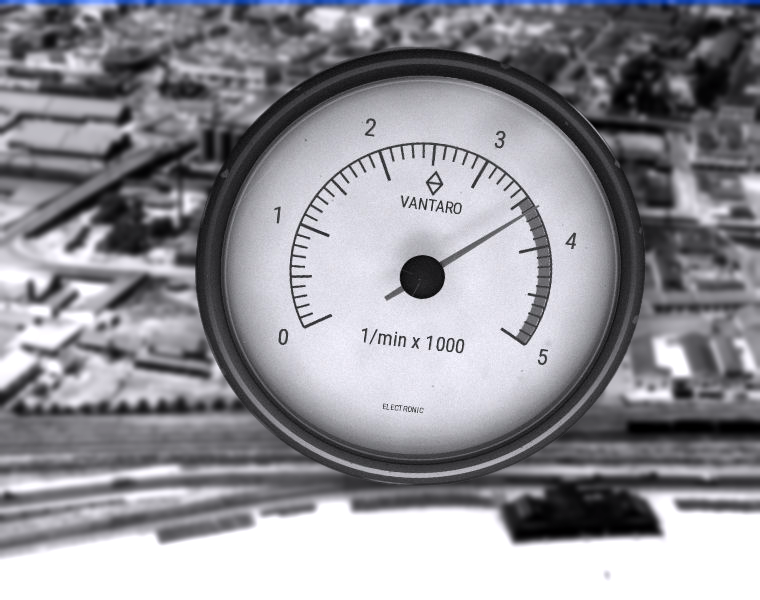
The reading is 3600 rpm
